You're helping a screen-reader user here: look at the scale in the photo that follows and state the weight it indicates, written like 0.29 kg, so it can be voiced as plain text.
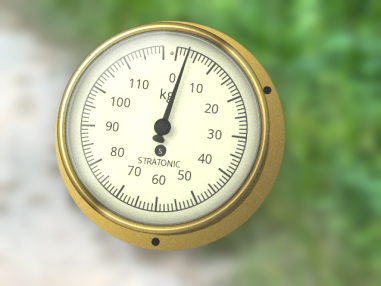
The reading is 3 kg
